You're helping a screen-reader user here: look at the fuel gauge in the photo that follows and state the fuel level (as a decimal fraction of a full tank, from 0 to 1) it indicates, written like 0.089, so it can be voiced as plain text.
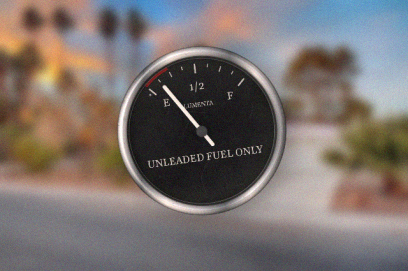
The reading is 0.125
